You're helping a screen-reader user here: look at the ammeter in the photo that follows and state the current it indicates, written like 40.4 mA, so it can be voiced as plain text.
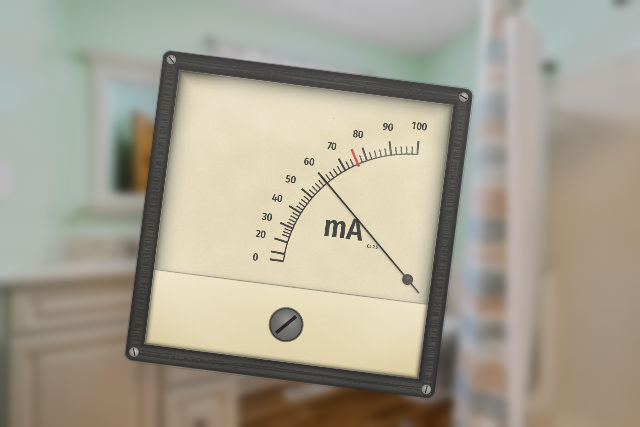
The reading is 60 mA
